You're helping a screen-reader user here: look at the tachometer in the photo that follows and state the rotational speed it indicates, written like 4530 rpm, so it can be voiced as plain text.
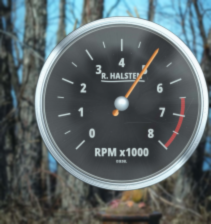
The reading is 5000 rpm
